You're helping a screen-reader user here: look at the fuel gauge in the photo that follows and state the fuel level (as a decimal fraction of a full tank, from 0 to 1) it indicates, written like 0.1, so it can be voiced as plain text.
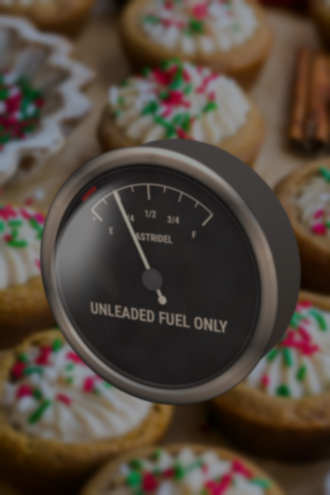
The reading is 0.25
